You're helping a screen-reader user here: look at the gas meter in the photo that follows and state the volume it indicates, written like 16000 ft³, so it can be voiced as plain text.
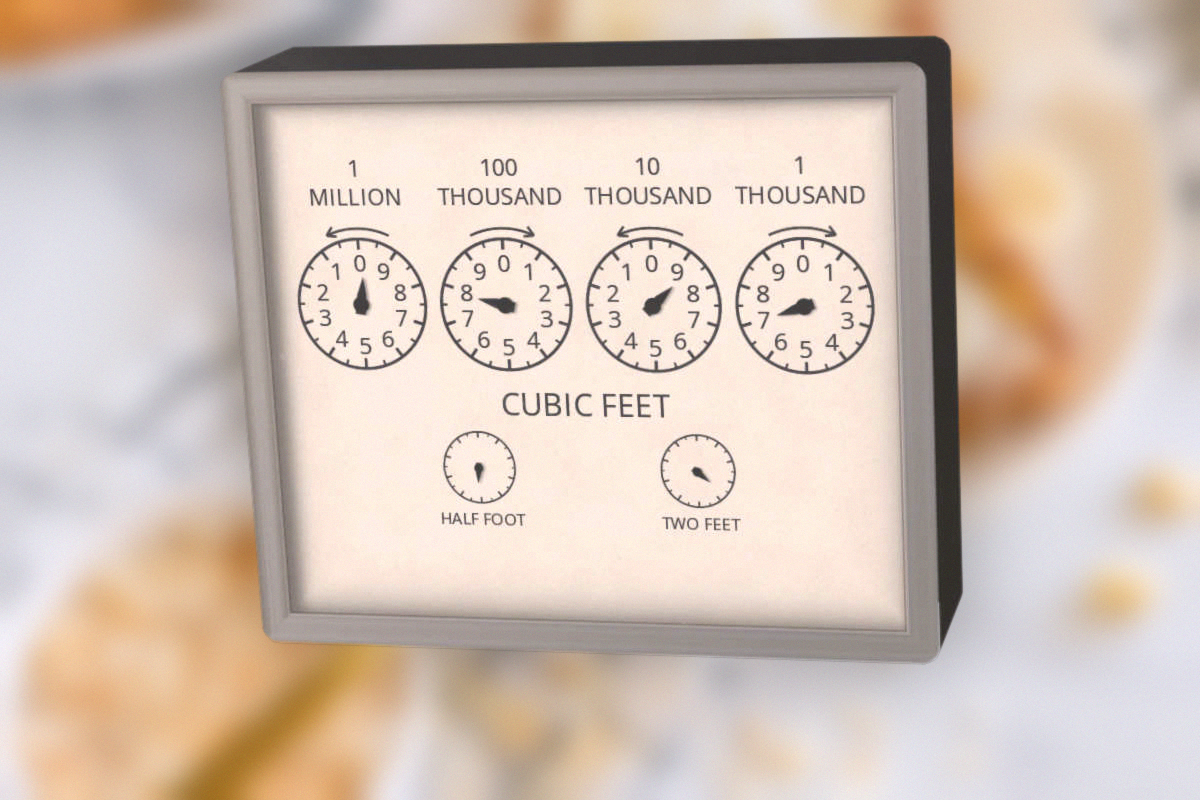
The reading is 978700 ft³
